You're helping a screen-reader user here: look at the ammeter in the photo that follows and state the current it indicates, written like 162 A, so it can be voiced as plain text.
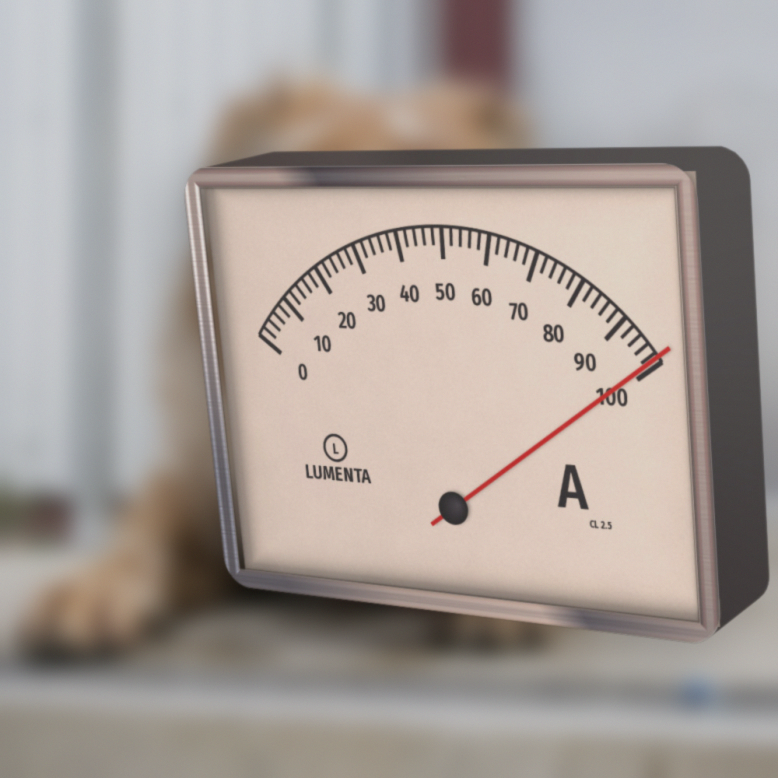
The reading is 99 A
